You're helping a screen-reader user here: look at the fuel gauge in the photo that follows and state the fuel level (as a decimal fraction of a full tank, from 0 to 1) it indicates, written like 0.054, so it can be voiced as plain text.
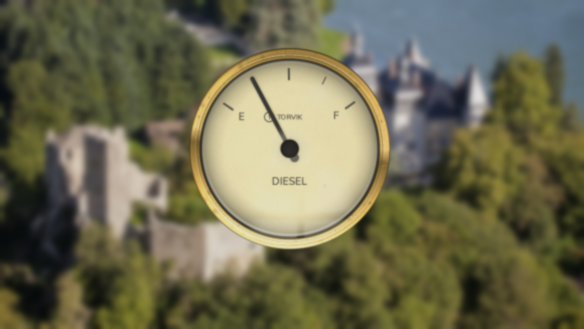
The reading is 0.25
